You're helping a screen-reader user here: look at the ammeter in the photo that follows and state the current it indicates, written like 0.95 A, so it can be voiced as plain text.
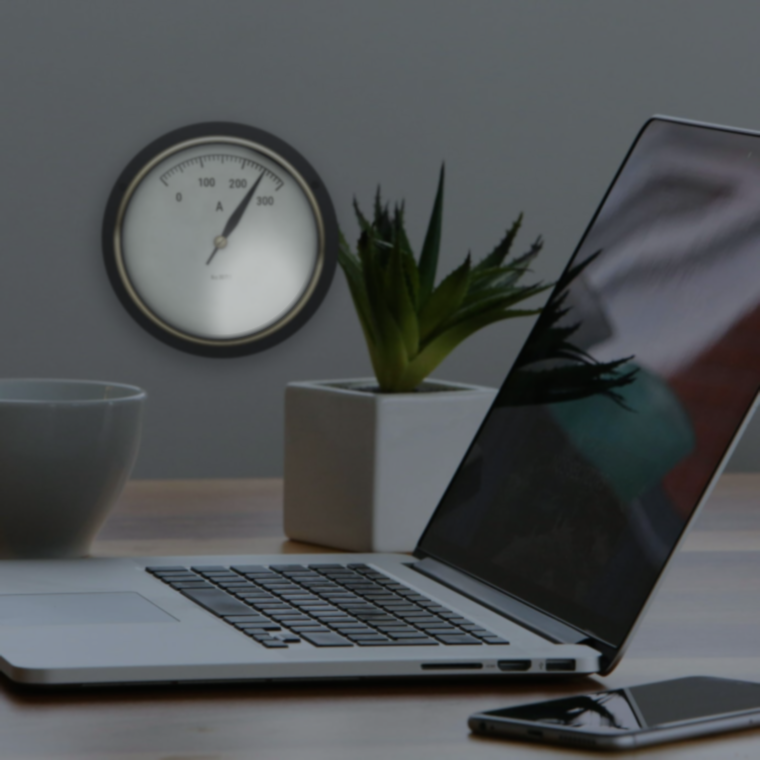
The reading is 250 A
